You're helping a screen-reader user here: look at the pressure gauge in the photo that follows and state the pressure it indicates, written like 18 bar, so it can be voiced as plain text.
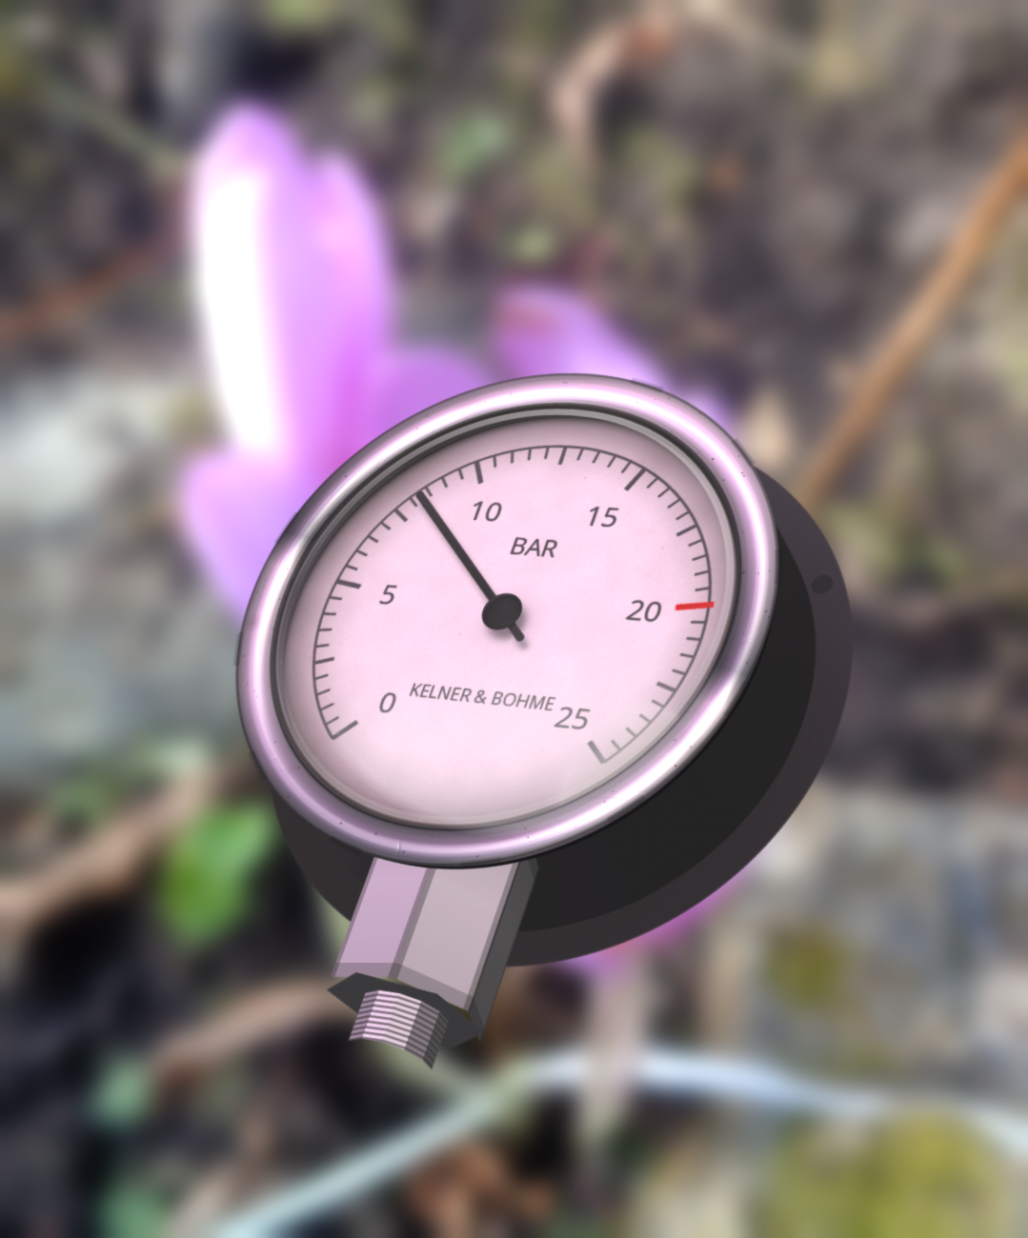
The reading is 8.25 bar
